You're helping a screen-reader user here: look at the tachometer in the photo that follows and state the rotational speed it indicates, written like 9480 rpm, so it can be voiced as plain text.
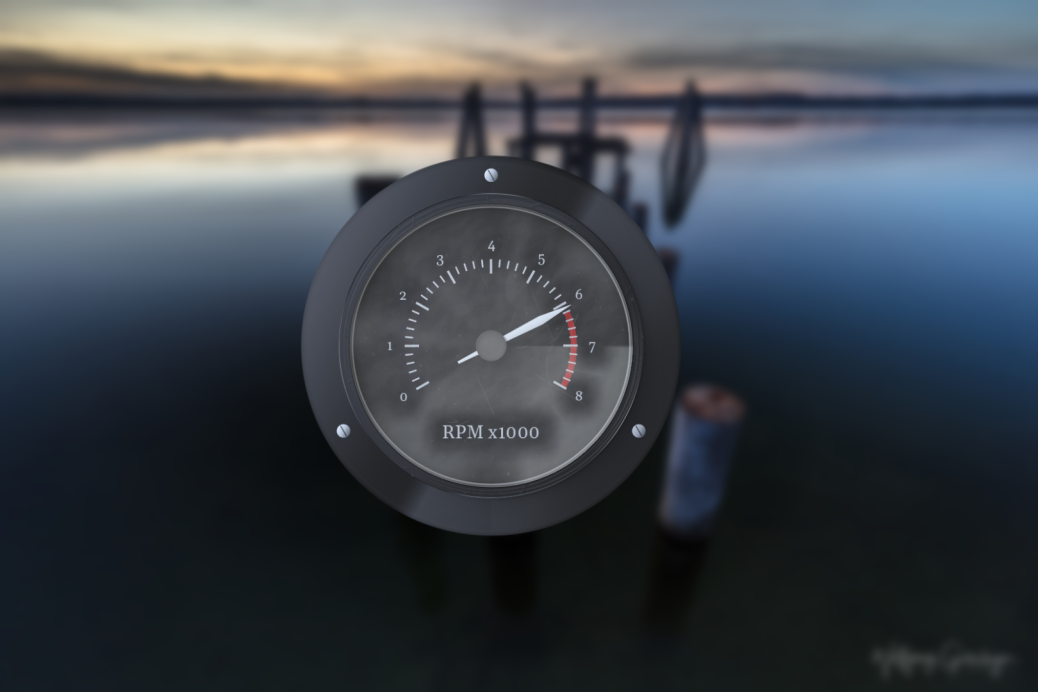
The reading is 6100 rpm
